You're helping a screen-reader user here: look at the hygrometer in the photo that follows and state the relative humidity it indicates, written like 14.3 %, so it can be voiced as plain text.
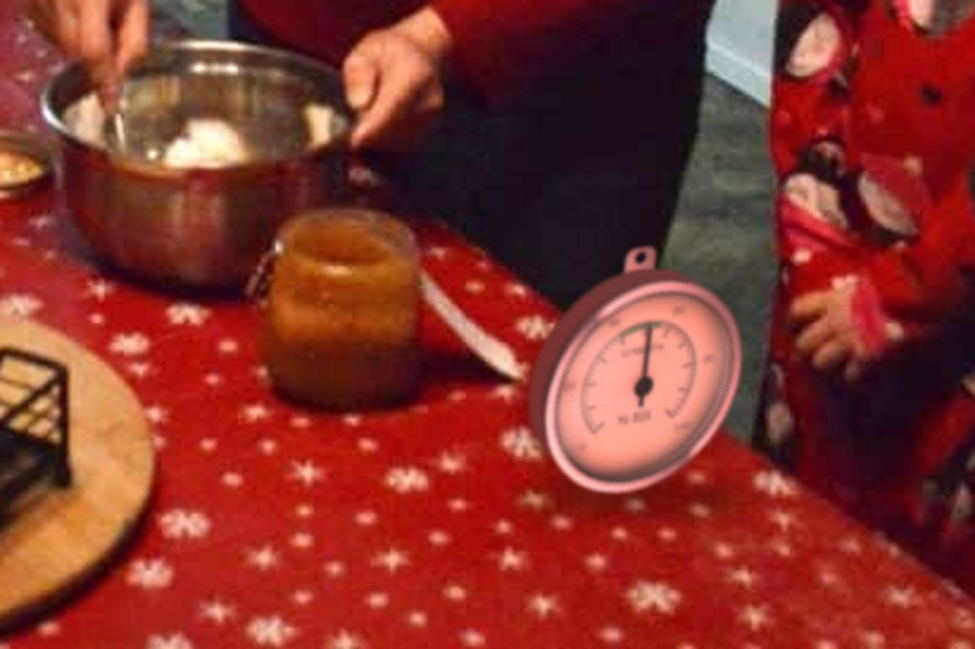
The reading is 50 %
